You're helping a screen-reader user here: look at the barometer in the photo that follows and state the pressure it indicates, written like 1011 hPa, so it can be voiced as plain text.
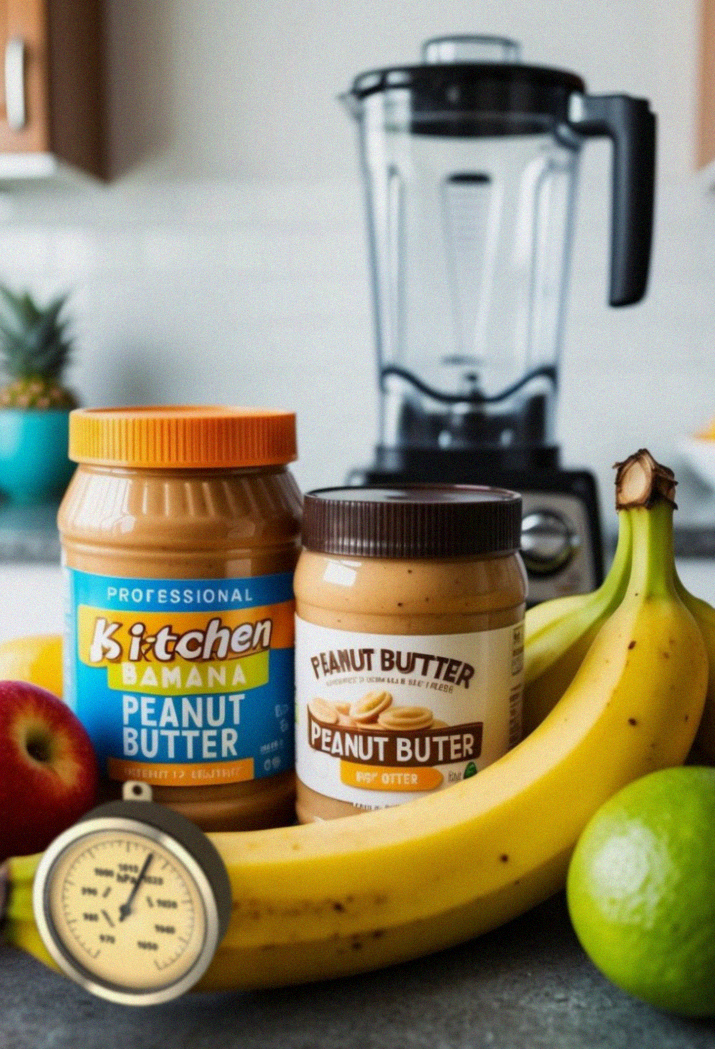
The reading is 1016 hPa
